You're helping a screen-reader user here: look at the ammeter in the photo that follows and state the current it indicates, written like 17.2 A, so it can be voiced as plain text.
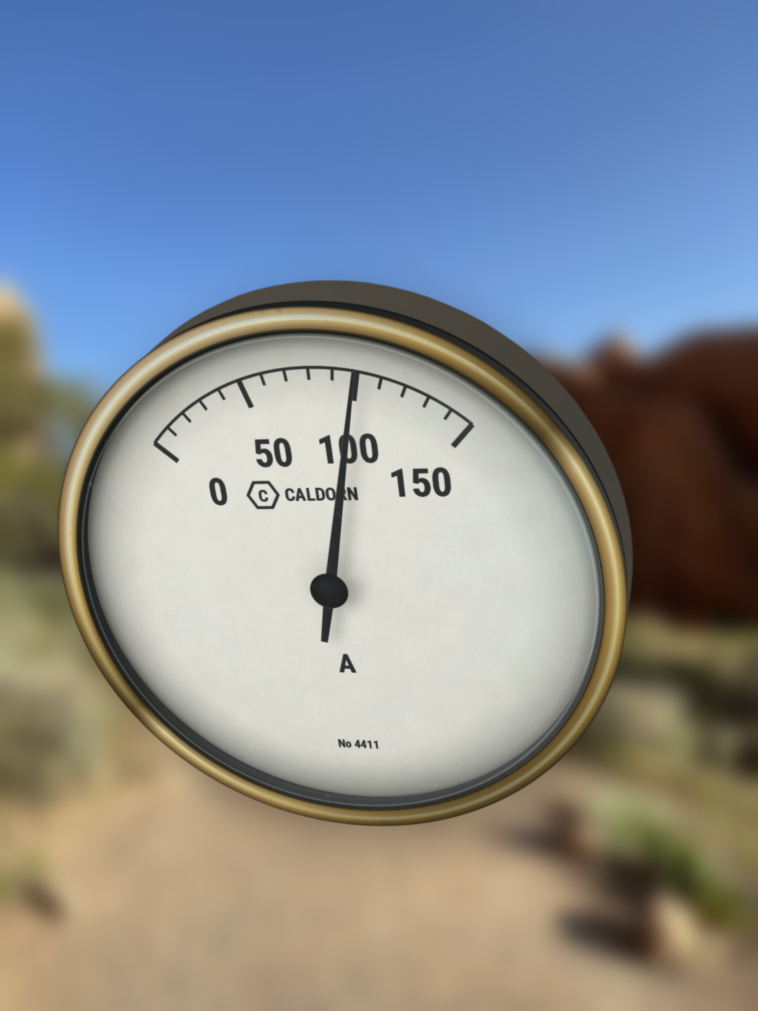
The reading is 100 A
